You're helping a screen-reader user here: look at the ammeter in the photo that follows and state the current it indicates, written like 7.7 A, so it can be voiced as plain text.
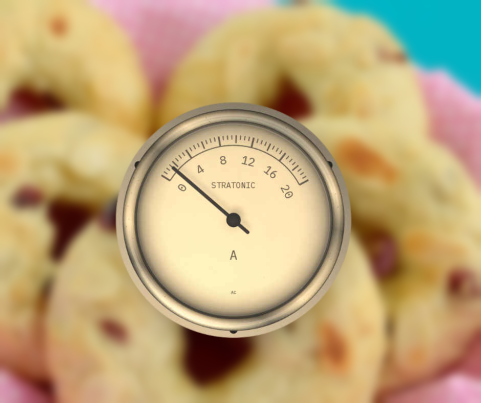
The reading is 1.5 A
